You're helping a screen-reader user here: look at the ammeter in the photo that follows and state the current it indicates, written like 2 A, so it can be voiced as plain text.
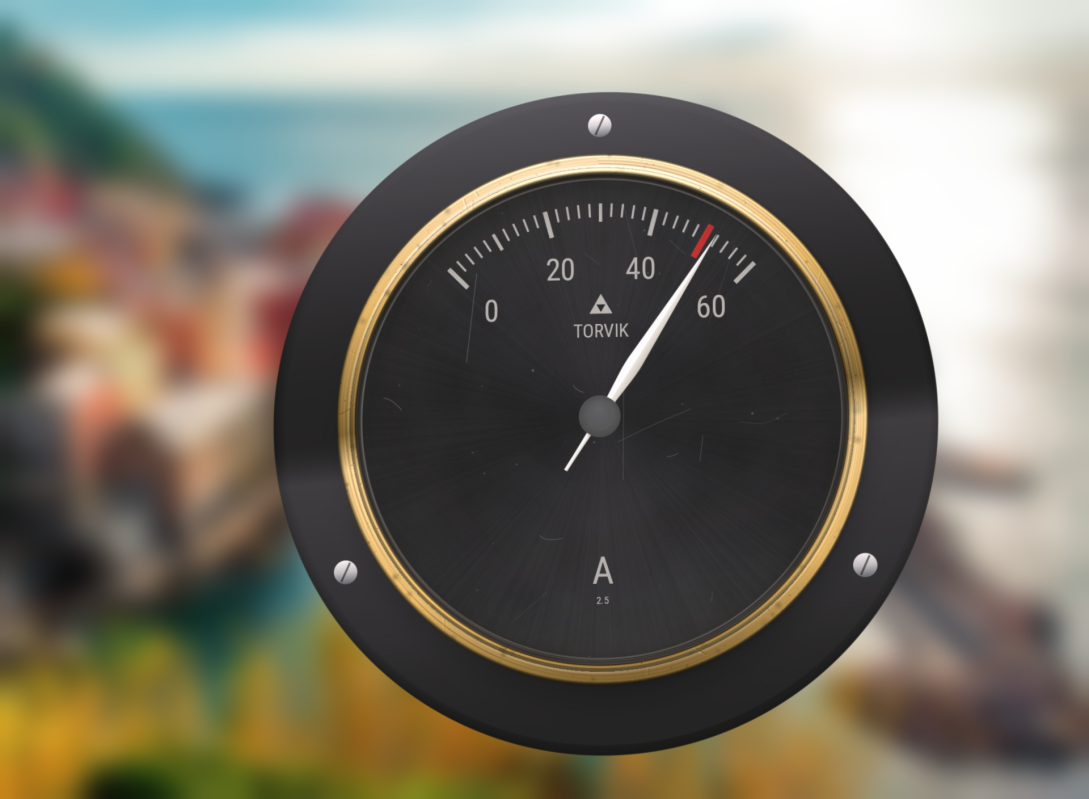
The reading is 52 A
